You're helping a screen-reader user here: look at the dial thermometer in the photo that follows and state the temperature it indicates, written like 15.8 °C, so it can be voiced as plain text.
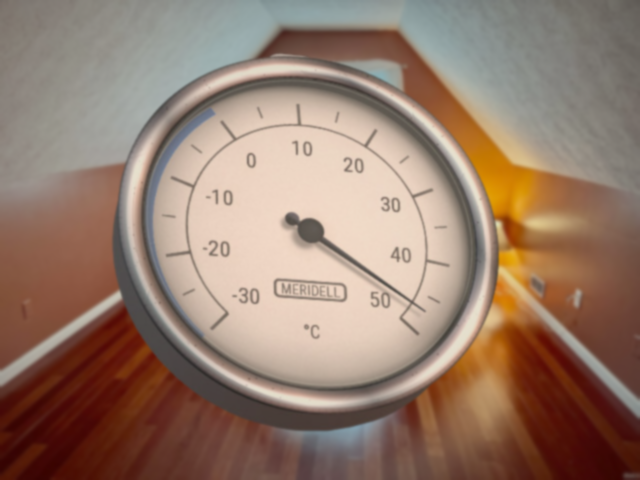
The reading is 47.5 °C
